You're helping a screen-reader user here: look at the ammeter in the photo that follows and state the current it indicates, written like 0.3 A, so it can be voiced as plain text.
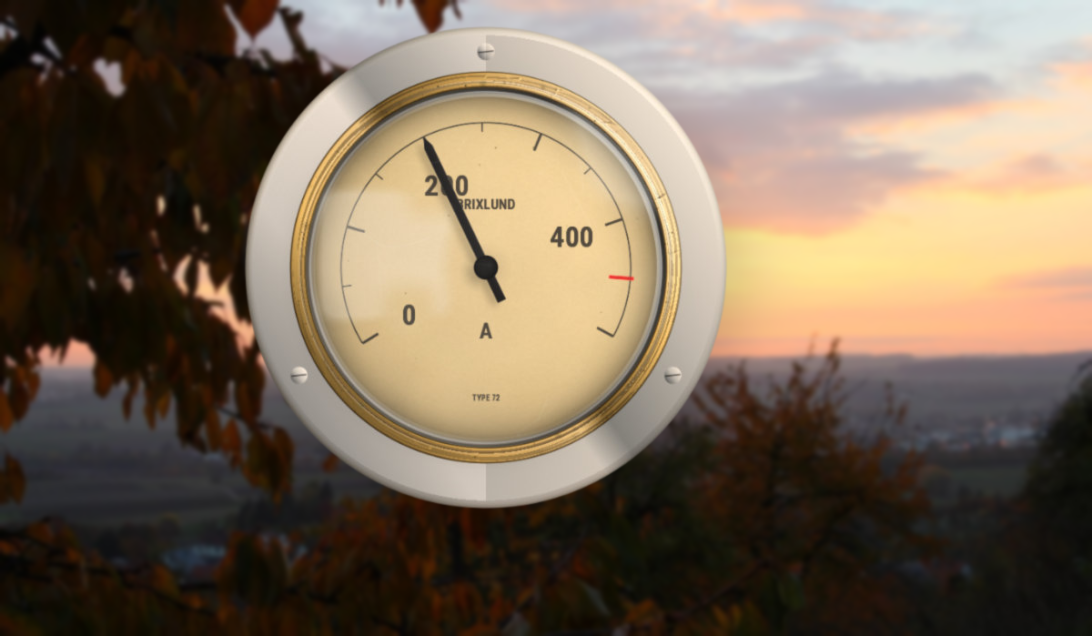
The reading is 200 A
